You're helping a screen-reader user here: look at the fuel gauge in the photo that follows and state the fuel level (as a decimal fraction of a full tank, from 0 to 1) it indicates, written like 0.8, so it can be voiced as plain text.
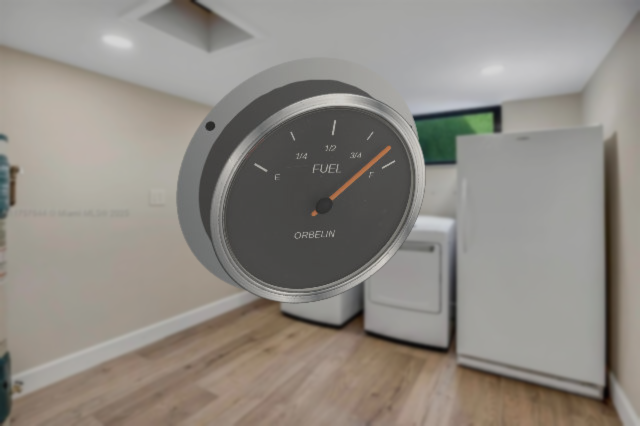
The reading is 0.875
